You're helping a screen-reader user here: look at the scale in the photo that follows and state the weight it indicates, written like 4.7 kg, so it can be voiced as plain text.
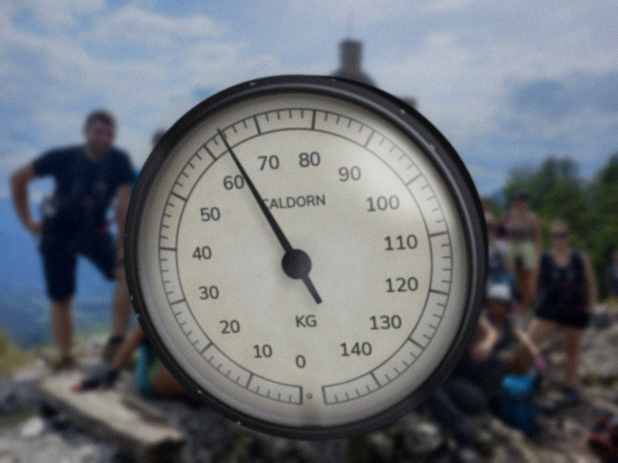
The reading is 64 kg
